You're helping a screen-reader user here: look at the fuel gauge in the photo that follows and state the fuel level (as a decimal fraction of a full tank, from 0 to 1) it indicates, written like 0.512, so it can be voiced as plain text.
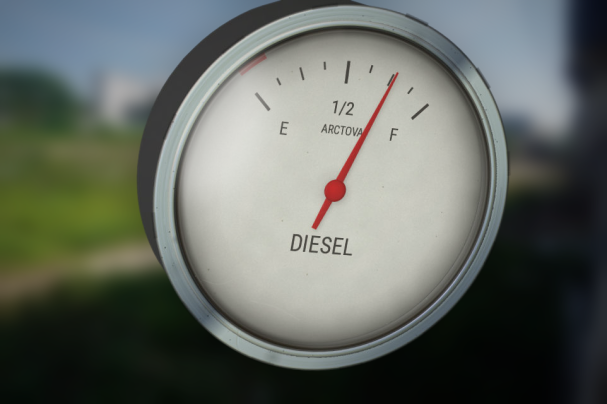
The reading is 0.75
